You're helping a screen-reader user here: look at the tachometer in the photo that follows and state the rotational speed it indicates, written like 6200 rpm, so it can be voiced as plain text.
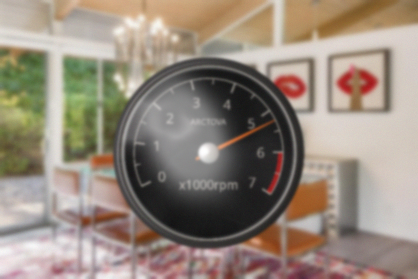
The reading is 5250 rpm
